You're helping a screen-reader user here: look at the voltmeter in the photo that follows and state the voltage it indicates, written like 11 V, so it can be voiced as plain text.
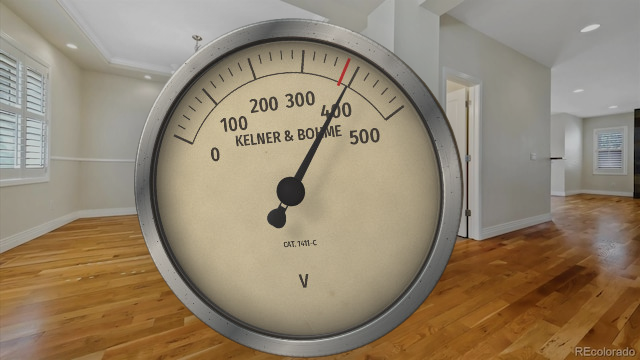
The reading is 400 V
